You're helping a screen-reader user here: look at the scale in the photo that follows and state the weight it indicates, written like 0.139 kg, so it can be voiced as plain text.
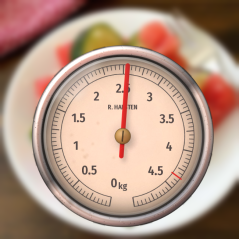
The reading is 2.55 kg
